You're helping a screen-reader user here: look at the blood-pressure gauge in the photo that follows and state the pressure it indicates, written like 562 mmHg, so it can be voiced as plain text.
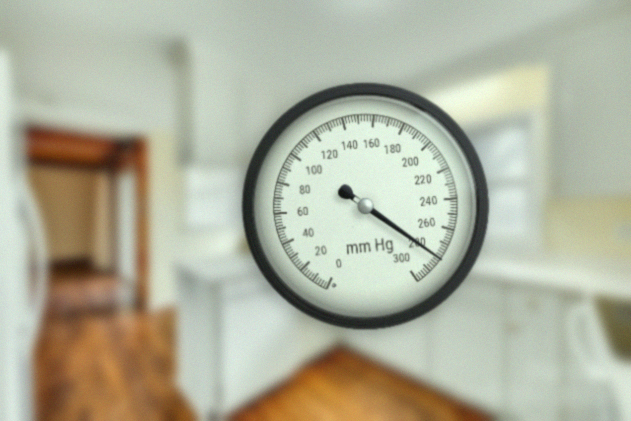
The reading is 280 mmHg
